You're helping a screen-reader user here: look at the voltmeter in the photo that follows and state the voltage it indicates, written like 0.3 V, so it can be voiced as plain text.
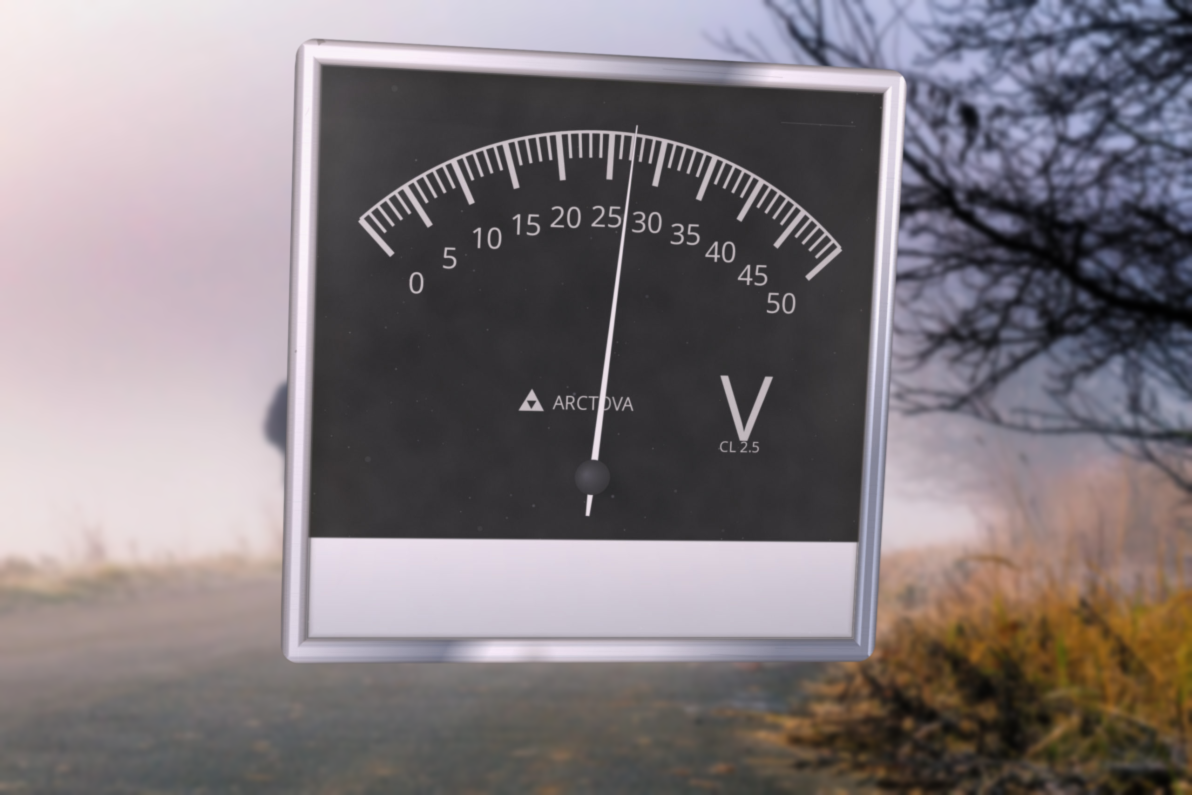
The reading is 27 V
